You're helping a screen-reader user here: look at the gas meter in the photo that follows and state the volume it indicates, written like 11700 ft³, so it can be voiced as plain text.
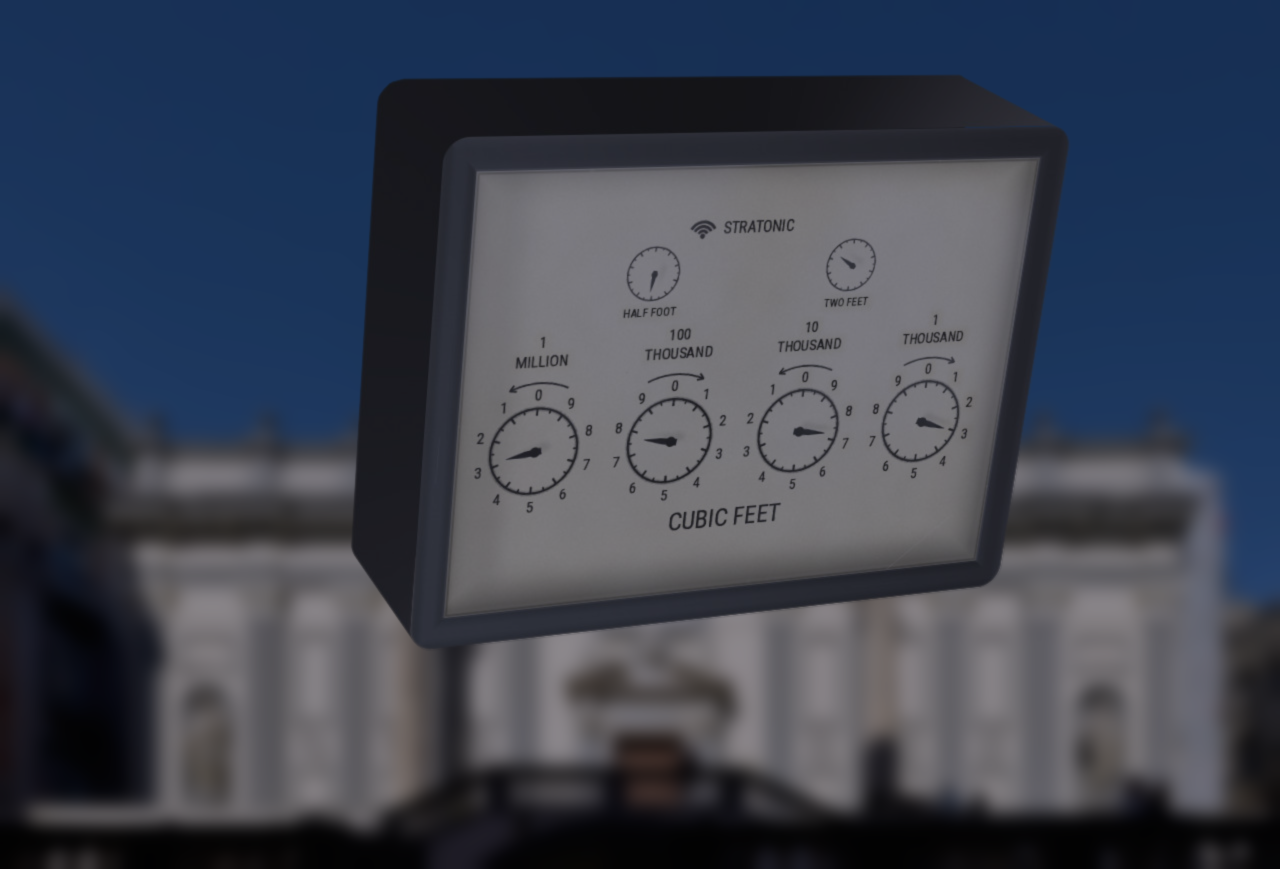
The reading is 277300 ft³
